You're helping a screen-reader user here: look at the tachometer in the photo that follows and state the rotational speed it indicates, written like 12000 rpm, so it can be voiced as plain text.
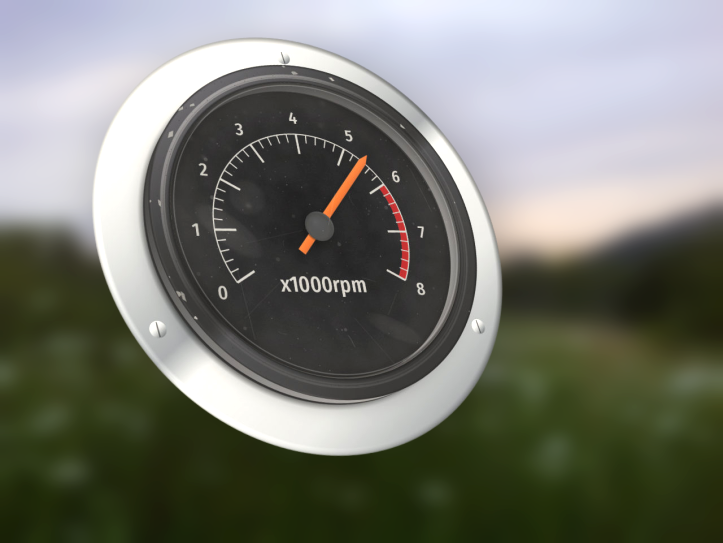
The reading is 5400 rpm
